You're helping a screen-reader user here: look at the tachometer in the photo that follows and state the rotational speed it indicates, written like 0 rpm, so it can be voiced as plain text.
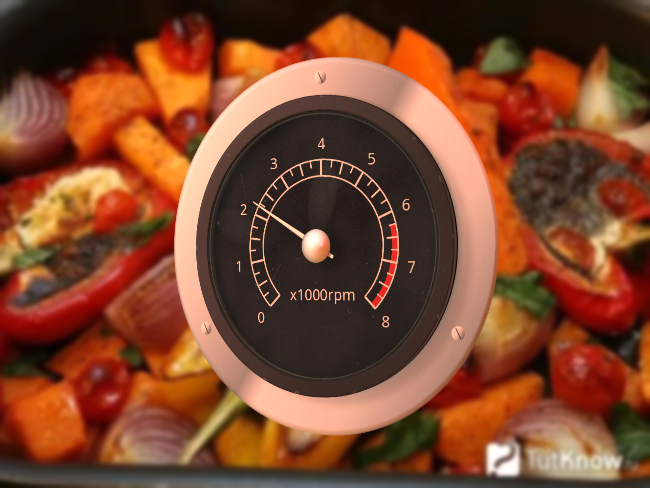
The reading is 2250 rpm
